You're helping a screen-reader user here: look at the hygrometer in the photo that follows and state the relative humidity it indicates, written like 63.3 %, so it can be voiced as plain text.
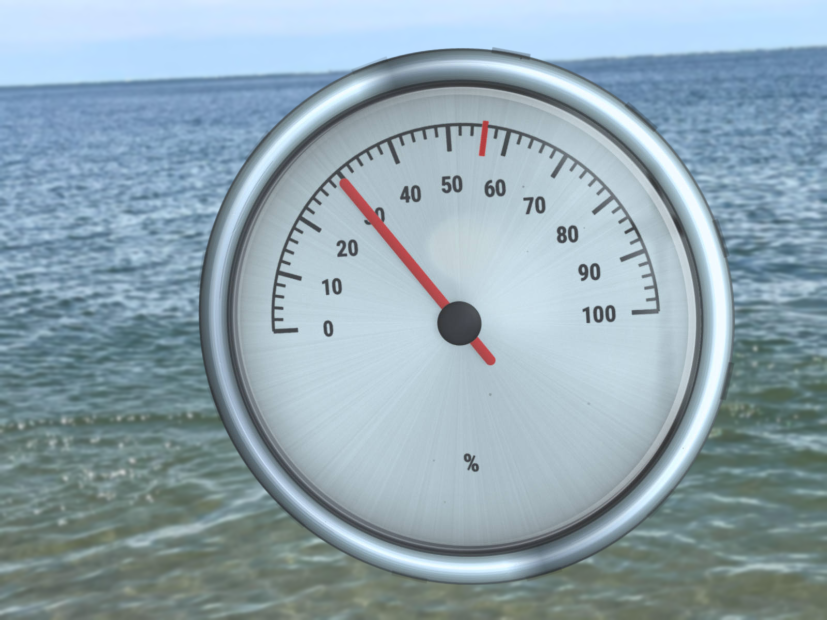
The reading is 30 %
